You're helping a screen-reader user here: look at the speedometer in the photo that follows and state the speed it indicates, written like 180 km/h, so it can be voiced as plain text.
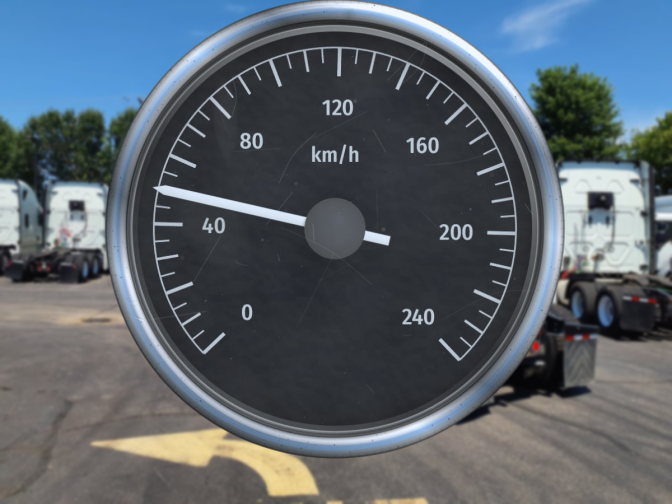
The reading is 50 km/h
